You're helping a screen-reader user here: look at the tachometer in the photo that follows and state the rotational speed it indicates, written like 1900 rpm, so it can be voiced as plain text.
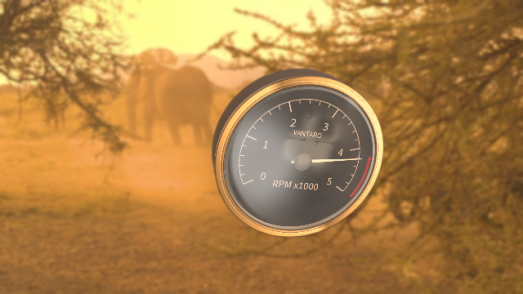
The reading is 4200 rpm
